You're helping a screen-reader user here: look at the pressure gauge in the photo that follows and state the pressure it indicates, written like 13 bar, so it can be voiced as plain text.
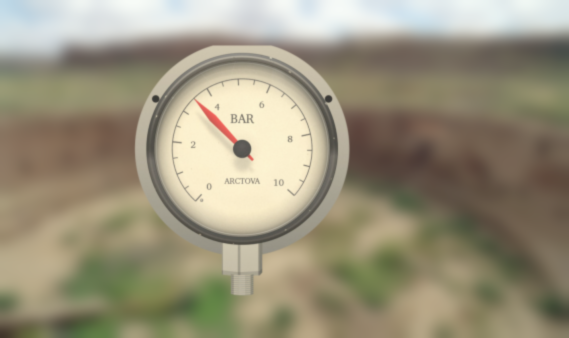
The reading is 3.5 bar
